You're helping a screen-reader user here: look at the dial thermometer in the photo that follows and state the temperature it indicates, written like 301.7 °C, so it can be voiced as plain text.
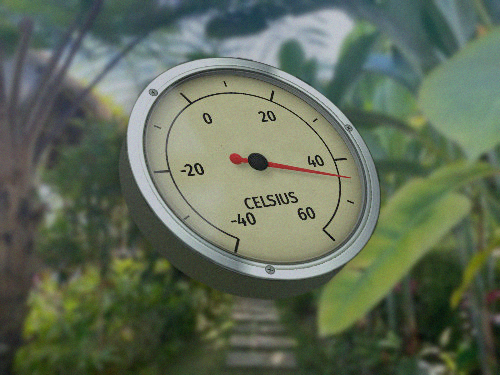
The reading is 45 °C
